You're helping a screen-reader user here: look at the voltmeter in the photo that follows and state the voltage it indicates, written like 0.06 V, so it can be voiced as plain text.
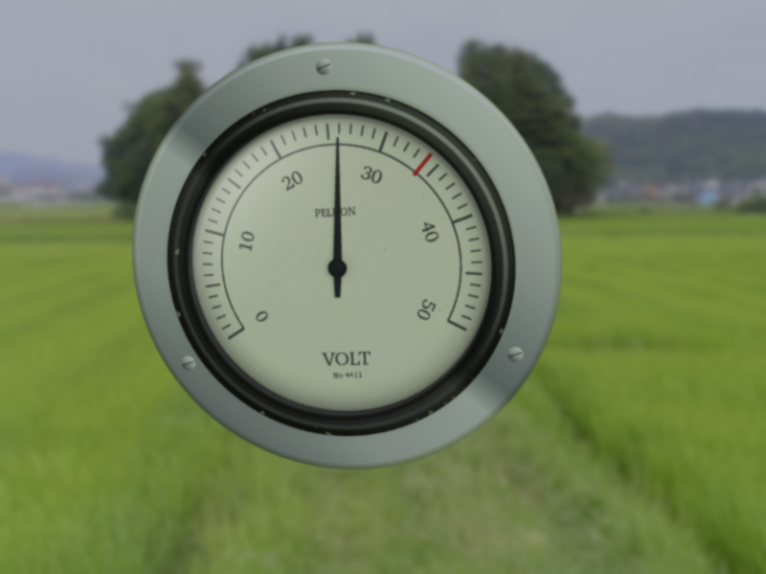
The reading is 26 V
